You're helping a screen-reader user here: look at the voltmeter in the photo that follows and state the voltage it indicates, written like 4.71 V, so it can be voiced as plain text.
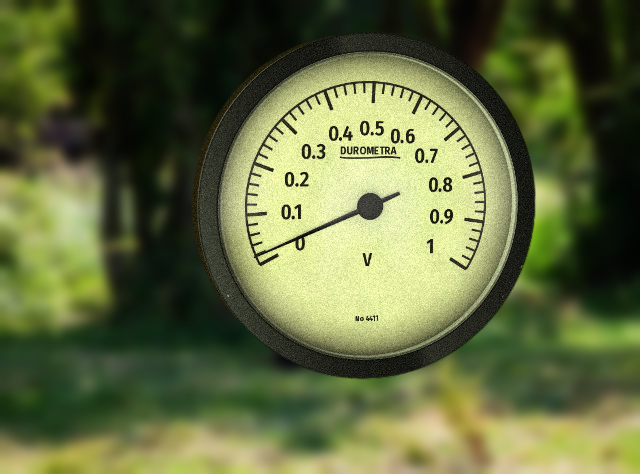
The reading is 0.02 V
